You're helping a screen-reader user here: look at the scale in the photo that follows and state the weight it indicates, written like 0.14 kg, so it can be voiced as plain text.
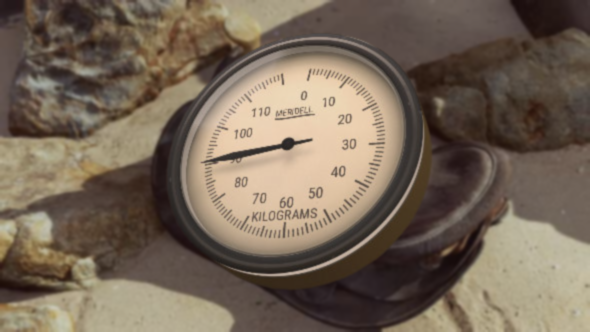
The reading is 90 kg
